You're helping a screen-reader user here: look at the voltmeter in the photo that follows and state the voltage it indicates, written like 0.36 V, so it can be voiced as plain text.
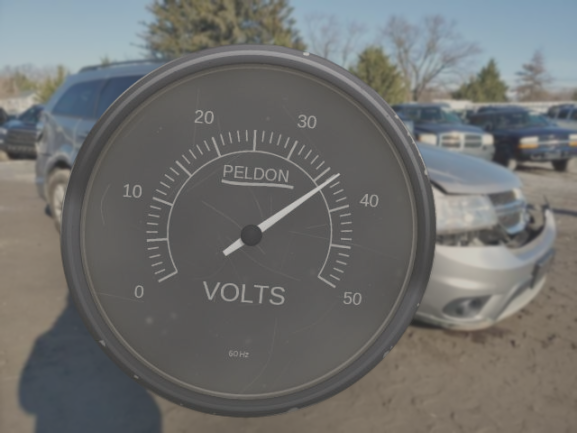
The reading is 36 V
